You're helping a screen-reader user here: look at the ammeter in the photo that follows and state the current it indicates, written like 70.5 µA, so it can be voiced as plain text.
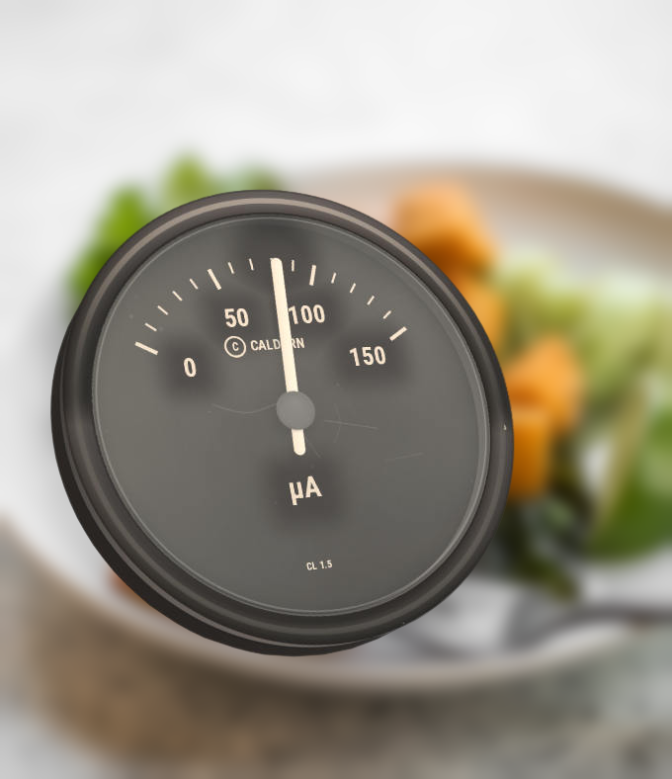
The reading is 80 µA
